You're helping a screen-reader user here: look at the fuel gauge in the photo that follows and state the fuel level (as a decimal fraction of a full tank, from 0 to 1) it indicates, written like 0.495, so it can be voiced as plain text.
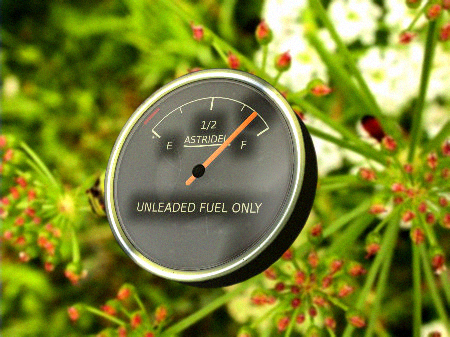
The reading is 0.875
